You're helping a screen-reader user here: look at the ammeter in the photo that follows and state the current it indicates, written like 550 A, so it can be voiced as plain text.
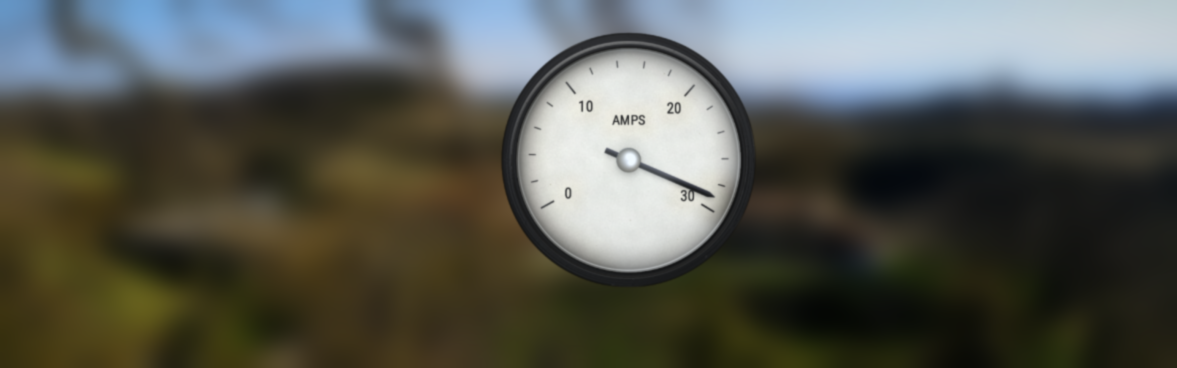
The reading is 29 A
